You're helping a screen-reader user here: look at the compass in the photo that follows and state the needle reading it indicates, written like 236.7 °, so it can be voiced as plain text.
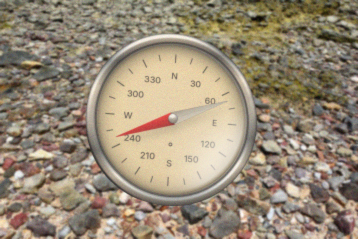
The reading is 247.5 °
